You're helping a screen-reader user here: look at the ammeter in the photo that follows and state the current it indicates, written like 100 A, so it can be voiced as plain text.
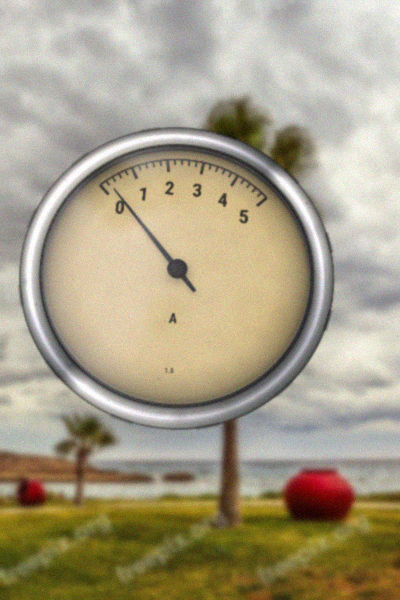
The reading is 0.2 A
